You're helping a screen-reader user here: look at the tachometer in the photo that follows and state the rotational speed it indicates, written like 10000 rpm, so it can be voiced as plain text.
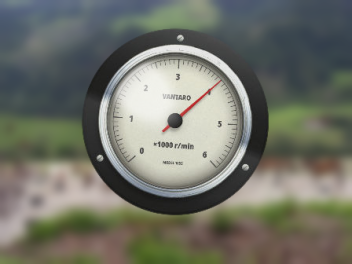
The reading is 4000 rpm
